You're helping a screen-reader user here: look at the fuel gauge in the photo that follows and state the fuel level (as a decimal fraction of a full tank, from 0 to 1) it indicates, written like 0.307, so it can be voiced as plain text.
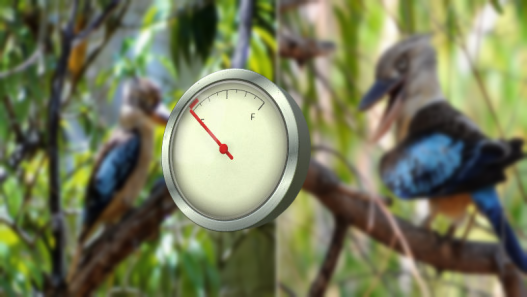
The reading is 0
